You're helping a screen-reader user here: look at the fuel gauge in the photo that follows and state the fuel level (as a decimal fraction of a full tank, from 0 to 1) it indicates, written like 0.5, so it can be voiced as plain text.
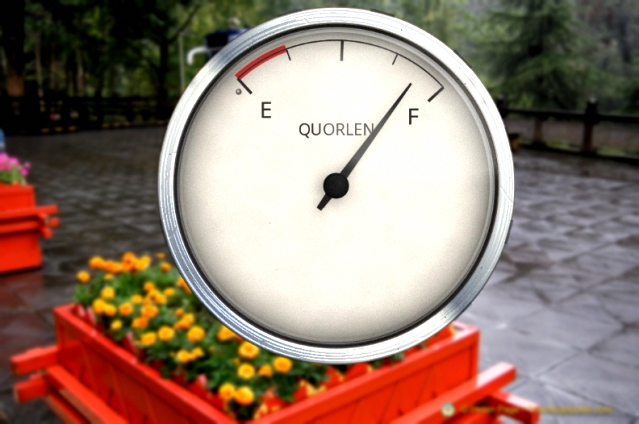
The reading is 0.875
